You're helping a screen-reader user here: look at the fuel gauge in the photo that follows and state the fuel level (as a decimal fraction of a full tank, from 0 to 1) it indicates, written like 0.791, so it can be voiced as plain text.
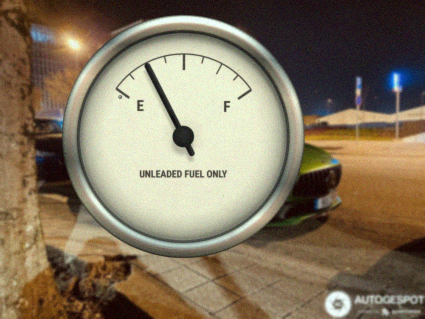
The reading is 0.25
